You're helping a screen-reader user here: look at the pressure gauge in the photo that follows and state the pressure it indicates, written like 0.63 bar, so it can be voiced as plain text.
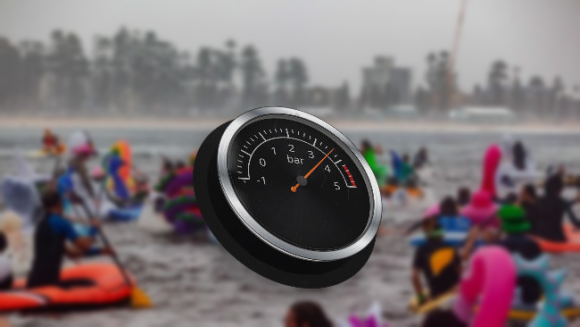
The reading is 3.6 bar
